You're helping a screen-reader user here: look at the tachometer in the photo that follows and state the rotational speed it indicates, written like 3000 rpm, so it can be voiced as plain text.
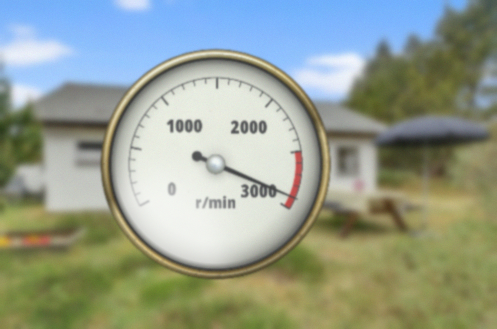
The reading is 2900 rpm
